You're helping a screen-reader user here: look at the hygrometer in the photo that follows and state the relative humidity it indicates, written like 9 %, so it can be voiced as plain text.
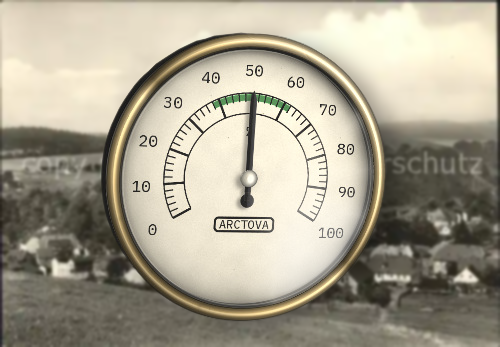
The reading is 50 %
